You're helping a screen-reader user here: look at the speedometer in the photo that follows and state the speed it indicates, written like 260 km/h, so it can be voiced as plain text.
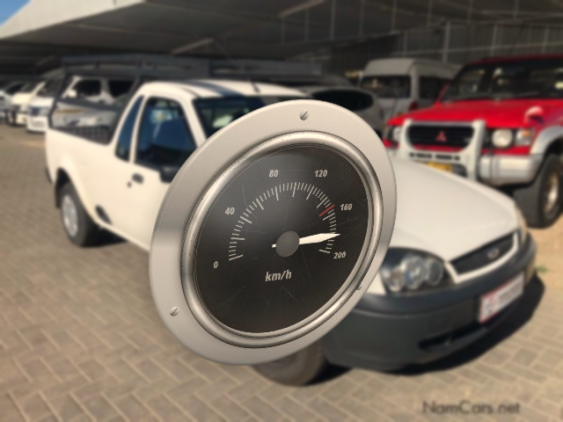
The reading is 180 km/h
